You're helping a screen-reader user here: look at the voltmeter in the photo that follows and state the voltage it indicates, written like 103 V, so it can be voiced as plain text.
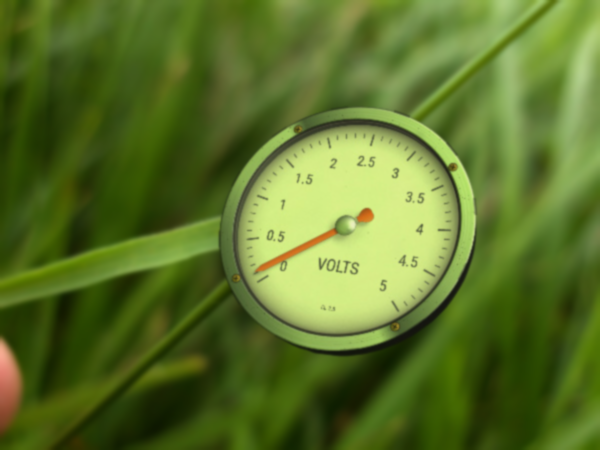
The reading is 0.1 V
